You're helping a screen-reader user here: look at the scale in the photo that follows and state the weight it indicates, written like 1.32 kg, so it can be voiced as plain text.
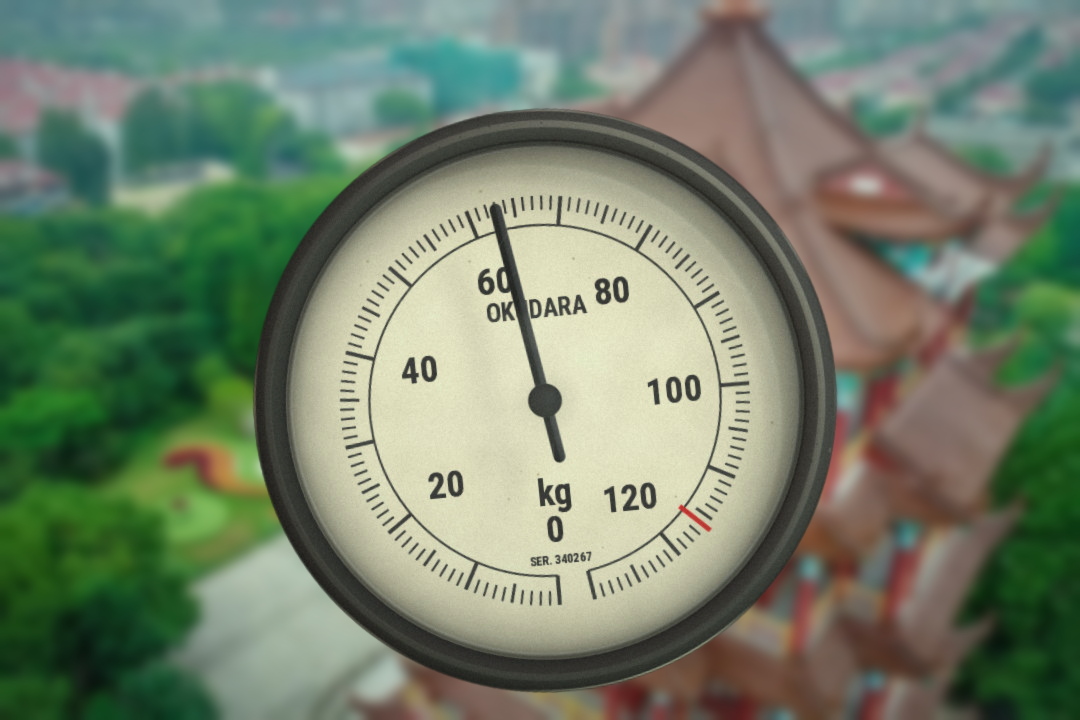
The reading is 63 kg
